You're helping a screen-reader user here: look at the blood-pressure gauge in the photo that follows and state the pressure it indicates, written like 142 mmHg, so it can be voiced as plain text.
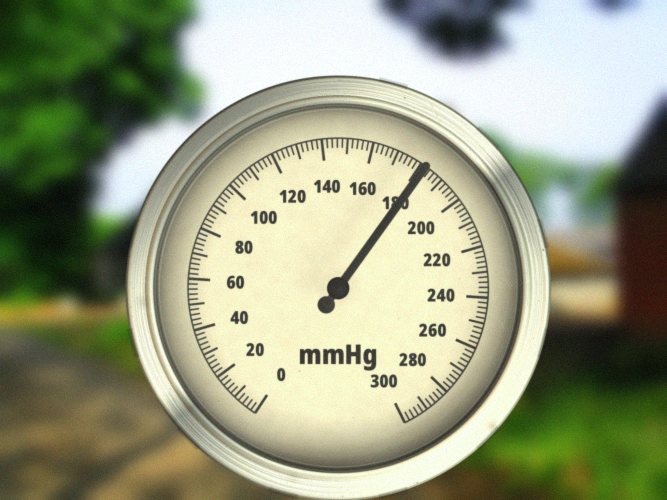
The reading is 182 mmHg
